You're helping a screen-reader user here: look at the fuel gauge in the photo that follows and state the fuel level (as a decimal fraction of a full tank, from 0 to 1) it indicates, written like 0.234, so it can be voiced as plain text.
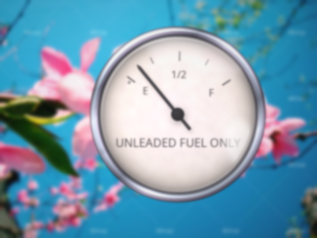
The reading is 0.125
